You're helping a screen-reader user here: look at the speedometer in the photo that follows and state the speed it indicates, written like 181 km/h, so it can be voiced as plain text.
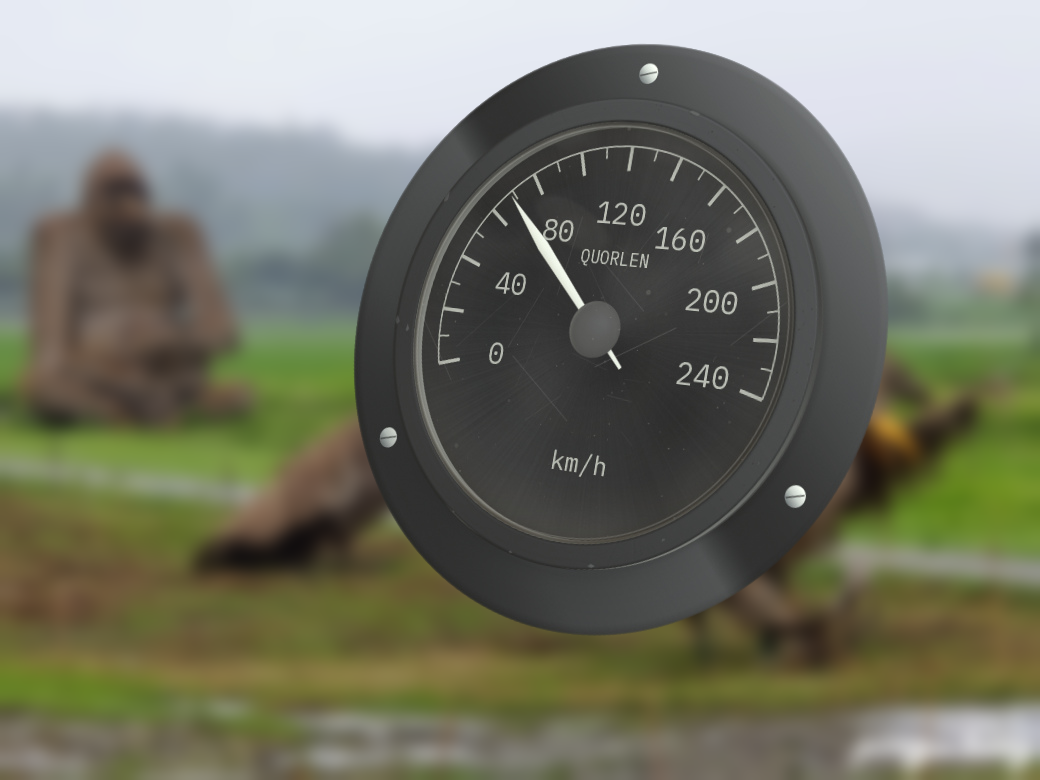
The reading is 70 km/h
